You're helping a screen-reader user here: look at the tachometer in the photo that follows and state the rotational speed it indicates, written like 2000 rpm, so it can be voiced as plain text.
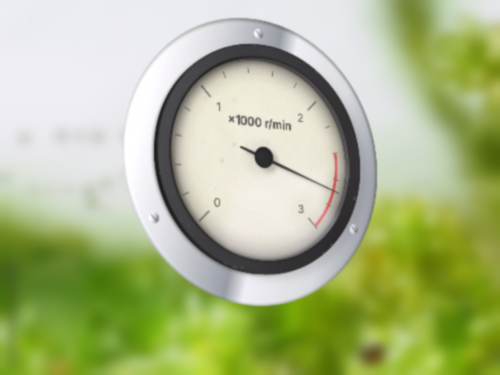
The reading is 2700 rpm
